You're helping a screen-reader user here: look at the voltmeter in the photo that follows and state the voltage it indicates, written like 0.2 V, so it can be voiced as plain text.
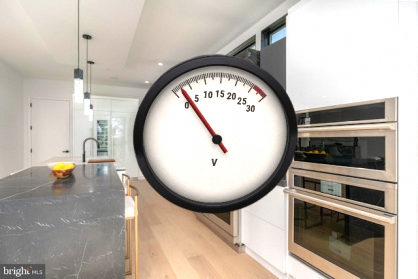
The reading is 2.5 V
